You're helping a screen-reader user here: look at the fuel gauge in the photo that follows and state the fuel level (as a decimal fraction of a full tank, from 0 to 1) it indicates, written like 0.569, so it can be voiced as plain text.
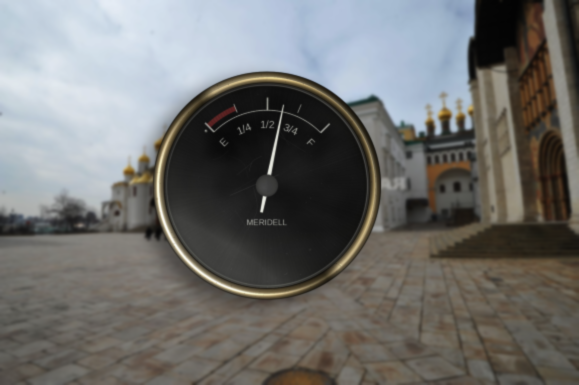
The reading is 0.625
